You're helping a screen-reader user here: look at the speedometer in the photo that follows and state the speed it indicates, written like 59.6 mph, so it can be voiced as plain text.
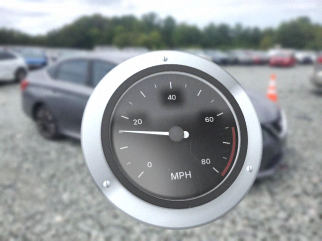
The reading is 15 mph
